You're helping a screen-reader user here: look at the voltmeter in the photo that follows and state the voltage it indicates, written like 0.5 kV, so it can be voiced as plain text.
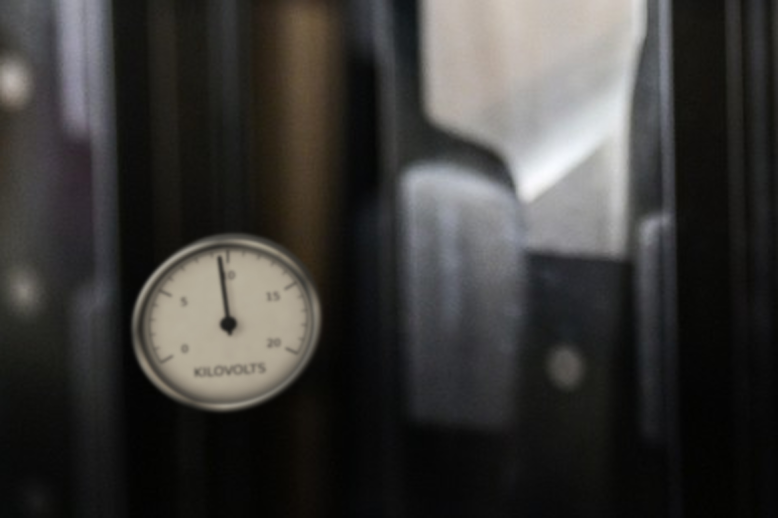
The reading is 9.5 kV
